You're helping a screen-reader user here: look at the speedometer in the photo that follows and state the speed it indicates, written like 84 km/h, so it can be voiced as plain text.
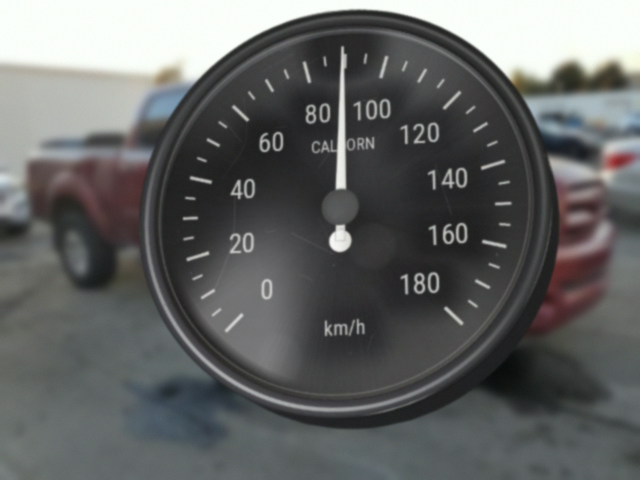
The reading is 90 km/h
